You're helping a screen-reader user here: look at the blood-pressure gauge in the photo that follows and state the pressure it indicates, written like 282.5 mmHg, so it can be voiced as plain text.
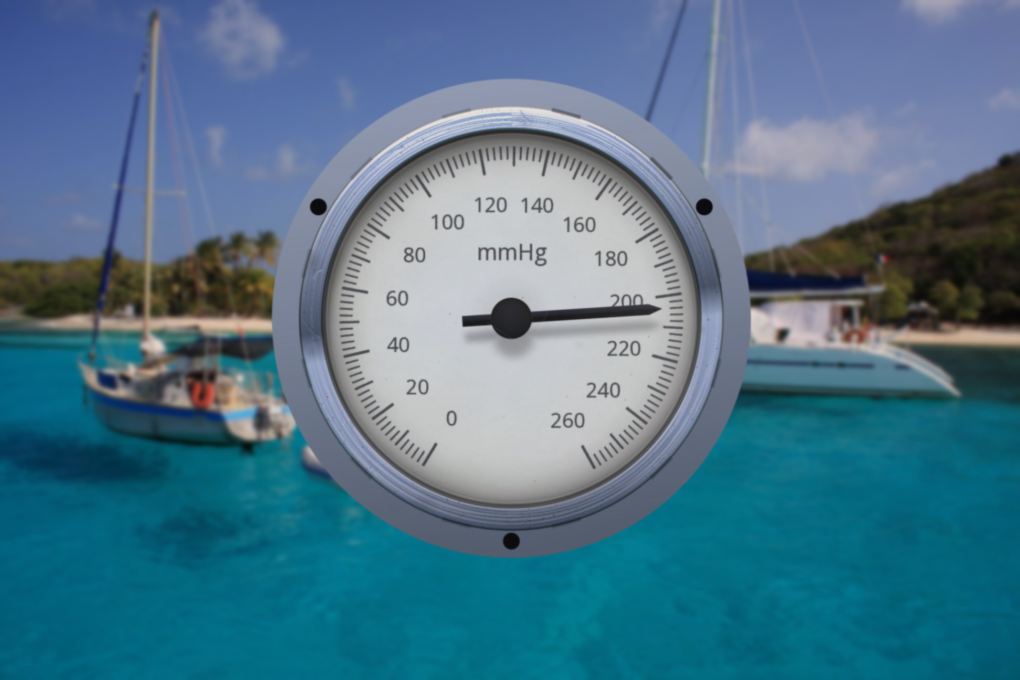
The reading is 204 mmHg
